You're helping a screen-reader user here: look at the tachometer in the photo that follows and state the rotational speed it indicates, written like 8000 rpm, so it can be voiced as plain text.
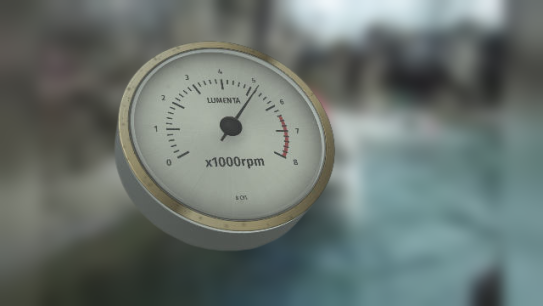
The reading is 5200 rpm
